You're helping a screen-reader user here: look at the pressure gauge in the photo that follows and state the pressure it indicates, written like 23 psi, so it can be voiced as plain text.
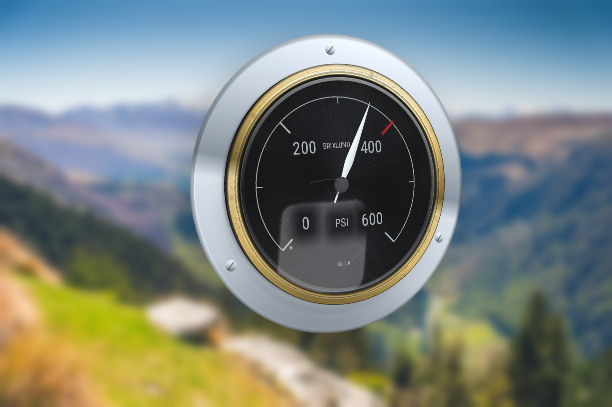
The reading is 350 psi
